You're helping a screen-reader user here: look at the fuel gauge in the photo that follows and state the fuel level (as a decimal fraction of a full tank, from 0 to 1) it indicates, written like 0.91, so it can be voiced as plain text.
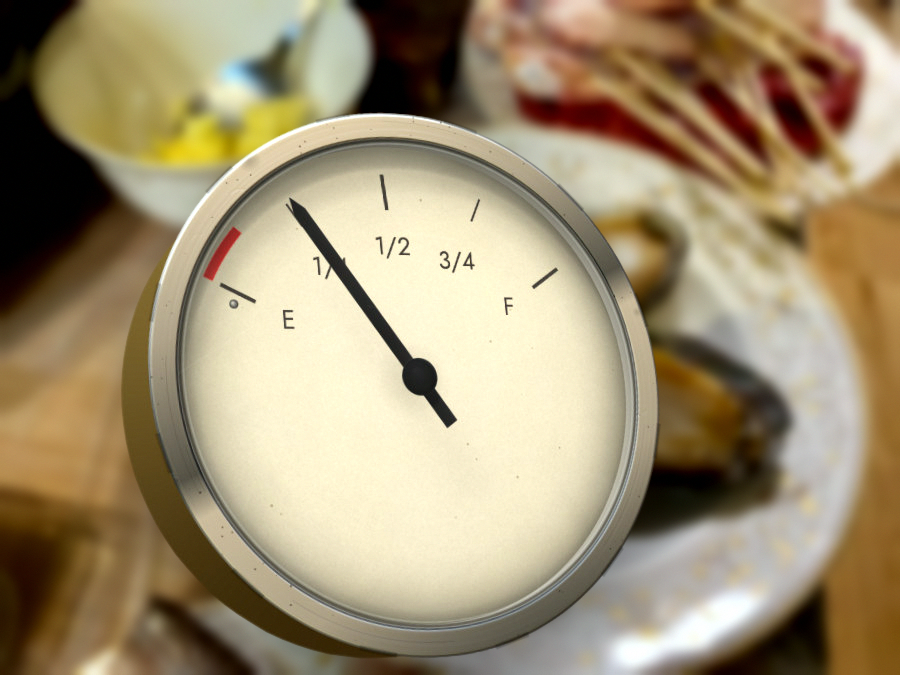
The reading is 0.25
